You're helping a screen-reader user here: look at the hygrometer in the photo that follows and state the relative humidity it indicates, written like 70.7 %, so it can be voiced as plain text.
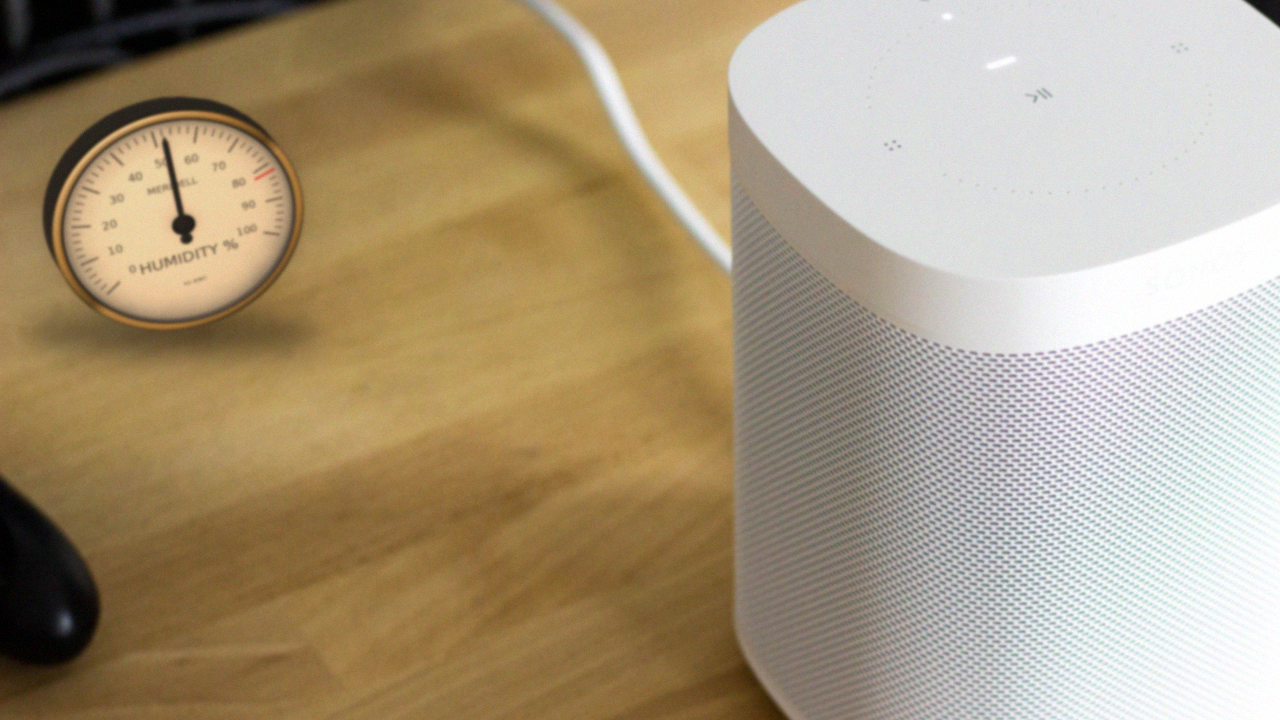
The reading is 52 %
